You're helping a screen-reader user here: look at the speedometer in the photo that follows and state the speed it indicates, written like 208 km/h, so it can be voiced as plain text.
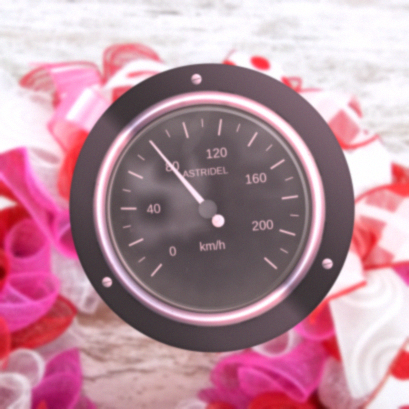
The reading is 80 km/h
